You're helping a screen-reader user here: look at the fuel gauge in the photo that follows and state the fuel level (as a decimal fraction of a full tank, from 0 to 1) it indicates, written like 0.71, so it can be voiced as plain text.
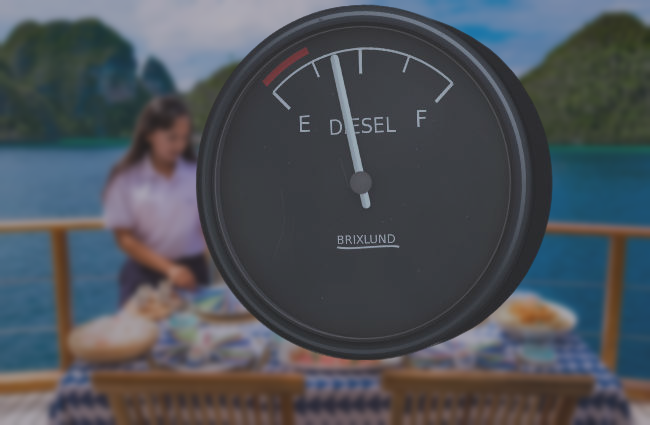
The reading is 0.375
